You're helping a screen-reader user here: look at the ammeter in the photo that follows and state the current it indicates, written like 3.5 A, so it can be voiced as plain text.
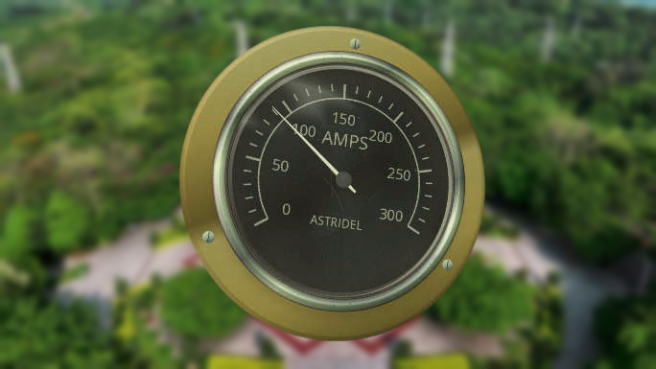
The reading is 90 A
